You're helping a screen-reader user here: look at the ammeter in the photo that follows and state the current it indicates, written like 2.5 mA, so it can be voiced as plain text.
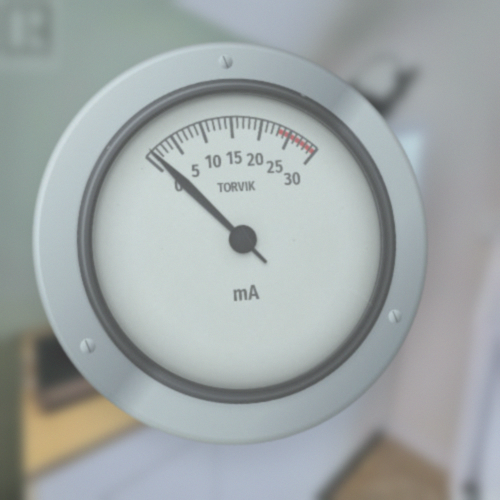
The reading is 1 mA
